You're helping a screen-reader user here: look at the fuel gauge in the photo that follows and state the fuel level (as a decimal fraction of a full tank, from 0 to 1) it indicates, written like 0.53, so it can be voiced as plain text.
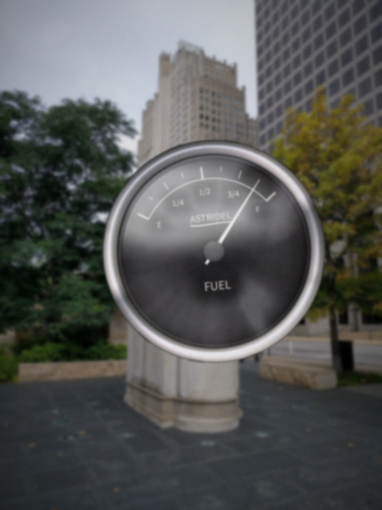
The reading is 0.875
